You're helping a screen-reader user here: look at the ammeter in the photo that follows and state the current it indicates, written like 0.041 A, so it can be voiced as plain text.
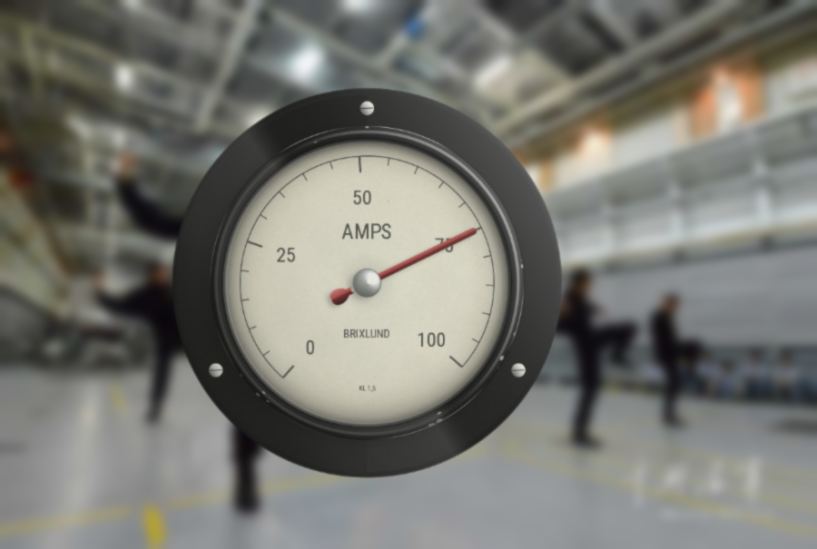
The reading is 75 A
